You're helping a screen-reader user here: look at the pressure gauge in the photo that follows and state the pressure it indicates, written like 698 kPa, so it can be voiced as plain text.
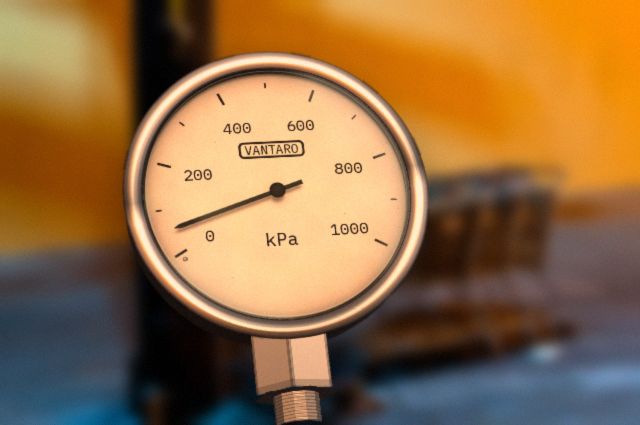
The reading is 50 kPa
